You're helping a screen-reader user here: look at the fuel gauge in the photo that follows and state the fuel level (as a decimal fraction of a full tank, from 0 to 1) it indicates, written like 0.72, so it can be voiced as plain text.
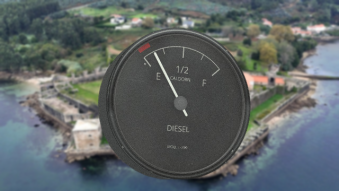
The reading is 0.125
